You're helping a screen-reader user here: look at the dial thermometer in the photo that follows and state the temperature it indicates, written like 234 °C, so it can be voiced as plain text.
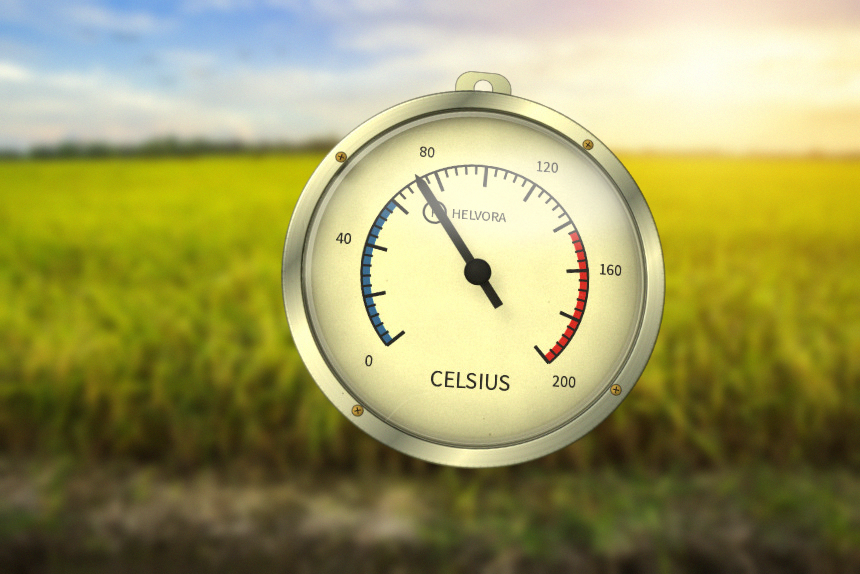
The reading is 72 °C
